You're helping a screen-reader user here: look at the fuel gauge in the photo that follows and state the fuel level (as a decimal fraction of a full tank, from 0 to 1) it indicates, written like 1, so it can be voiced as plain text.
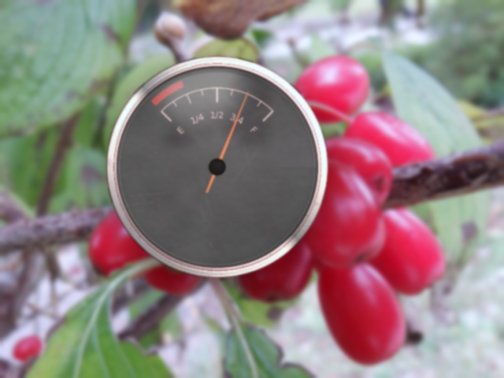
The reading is 0.75
